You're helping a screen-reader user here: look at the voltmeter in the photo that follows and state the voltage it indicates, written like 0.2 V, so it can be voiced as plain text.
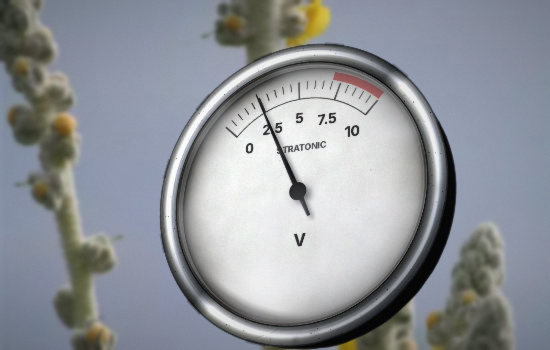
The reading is 2.5 V
